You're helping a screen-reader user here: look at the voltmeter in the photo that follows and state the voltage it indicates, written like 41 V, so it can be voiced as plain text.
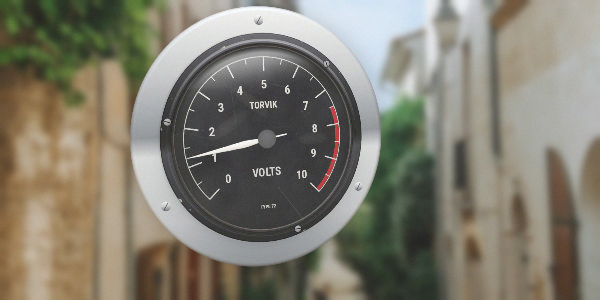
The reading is 1.25 V
